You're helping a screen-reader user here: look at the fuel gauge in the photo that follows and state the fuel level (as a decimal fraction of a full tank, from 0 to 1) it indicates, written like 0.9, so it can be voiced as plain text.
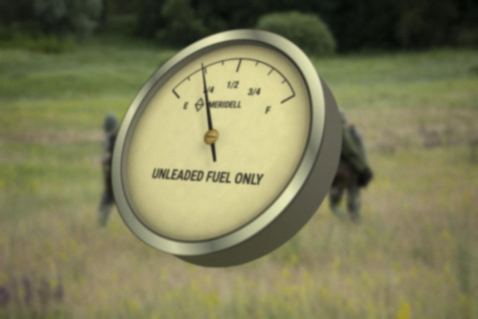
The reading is 0.25
